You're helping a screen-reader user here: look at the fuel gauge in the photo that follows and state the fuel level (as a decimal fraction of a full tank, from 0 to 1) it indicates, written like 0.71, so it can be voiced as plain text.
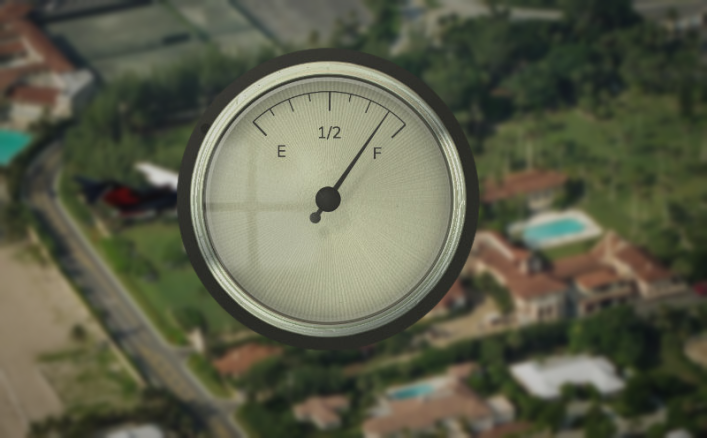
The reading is 0.875
